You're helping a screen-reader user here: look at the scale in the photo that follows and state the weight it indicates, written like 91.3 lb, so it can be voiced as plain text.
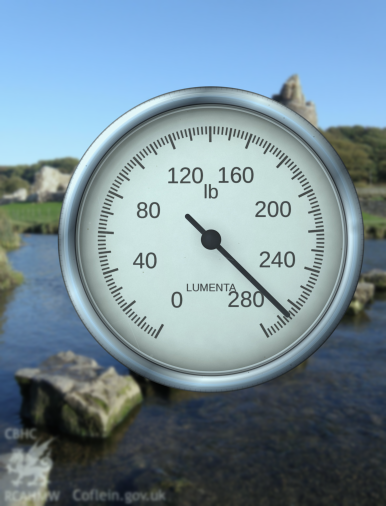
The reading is 266 lb
